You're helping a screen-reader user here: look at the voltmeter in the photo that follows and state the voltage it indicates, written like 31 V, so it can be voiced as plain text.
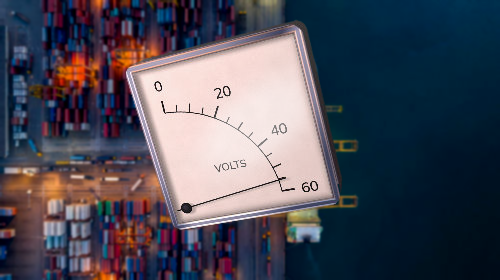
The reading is 55 V
